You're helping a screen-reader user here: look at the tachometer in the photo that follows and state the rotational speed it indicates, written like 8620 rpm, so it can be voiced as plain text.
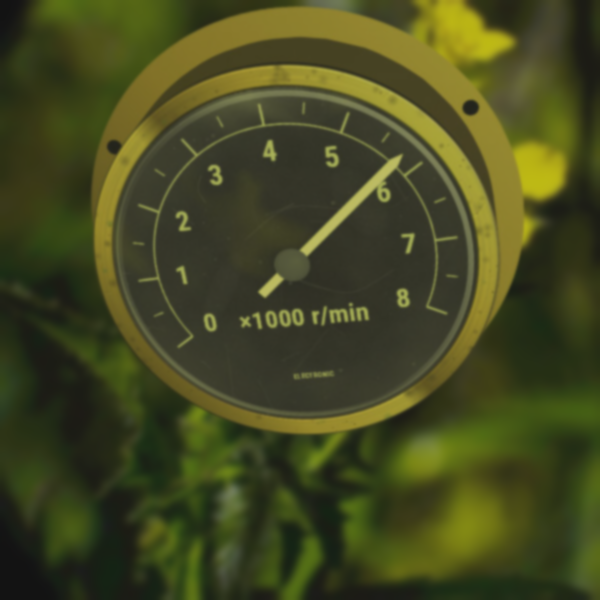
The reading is 5750 rpm
